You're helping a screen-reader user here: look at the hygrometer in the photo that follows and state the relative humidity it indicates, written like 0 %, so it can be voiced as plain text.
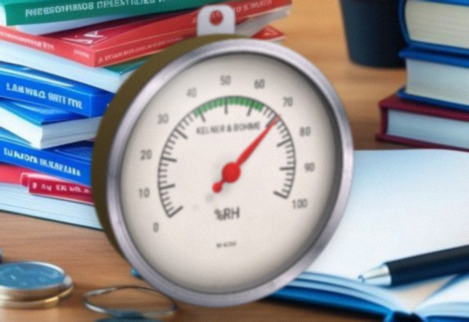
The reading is 70 %
